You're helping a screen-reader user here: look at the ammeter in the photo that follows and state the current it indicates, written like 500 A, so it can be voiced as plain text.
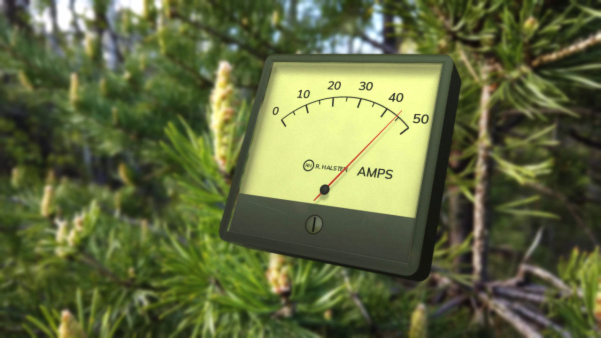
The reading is 45 A
